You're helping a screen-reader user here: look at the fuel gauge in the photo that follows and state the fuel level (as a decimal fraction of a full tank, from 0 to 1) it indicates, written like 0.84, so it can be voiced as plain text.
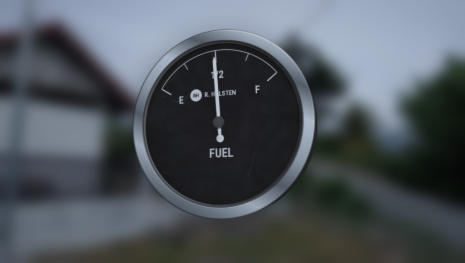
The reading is 0.5
